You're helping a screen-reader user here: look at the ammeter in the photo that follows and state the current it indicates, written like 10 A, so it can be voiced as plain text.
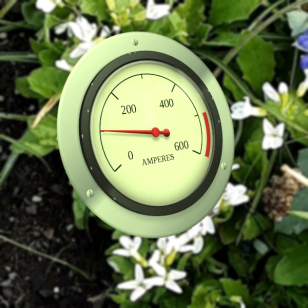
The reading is 100 A
